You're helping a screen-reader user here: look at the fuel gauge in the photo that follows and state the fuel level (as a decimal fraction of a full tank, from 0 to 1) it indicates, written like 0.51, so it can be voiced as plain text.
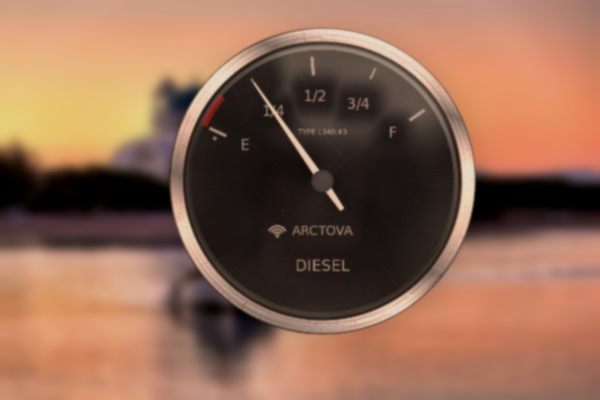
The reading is 0.25
